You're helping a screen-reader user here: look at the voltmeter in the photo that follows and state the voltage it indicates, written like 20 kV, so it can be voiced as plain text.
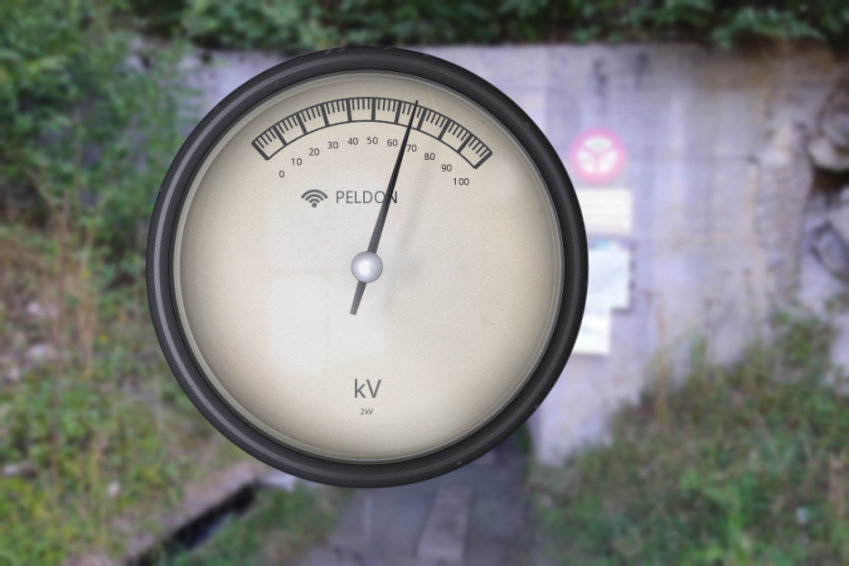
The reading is 66 kV
